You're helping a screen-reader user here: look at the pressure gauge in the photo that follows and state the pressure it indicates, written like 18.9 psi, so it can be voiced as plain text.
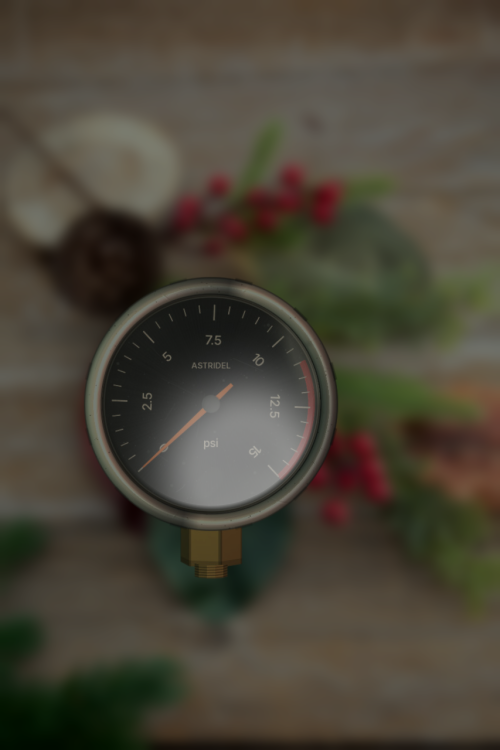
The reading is 0 psi
